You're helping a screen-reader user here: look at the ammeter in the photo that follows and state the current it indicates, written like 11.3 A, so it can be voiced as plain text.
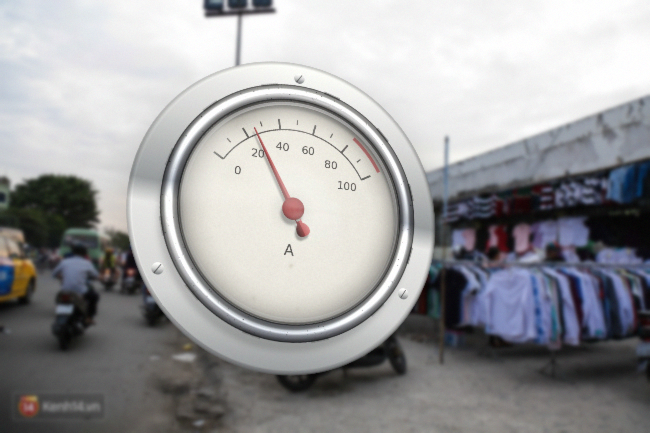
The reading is 25 A
